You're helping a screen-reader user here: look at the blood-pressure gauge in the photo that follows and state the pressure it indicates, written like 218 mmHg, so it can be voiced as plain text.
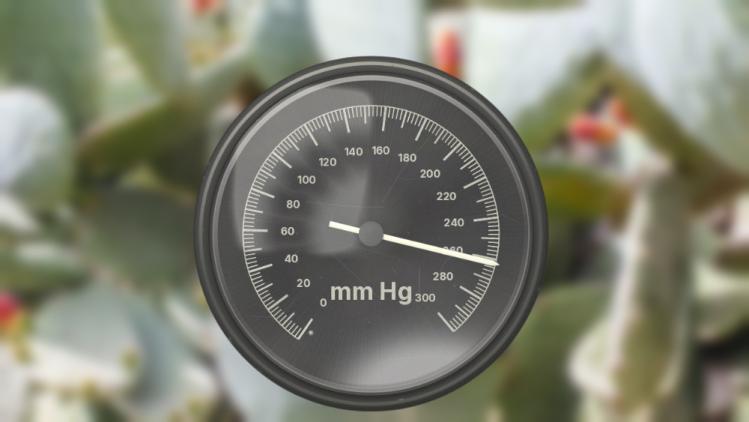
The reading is 262 mmHg
